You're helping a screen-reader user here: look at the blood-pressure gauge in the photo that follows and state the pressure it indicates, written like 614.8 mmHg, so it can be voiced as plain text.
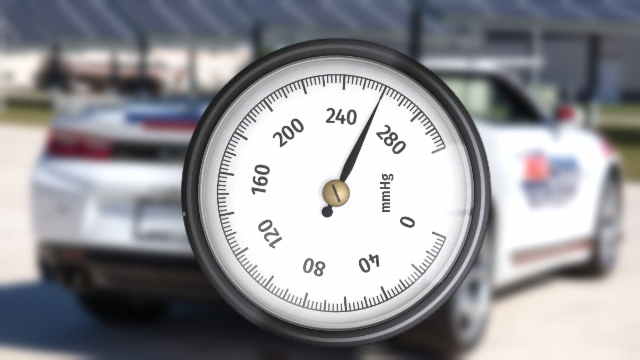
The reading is 260 mmHg
